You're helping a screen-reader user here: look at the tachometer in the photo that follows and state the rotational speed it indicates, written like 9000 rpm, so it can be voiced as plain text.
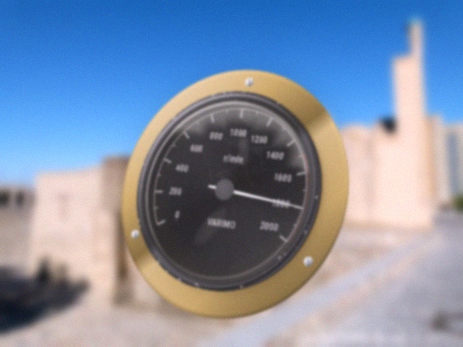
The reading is 1800 rpm
